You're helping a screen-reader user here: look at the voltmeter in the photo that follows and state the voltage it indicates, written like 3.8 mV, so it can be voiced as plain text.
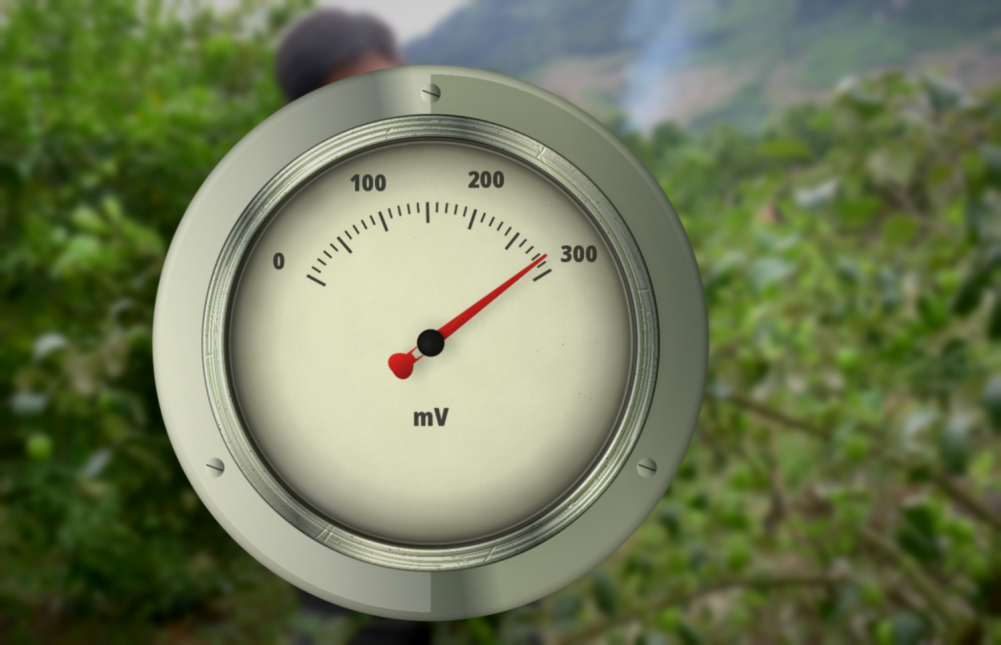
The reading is 285 mV
